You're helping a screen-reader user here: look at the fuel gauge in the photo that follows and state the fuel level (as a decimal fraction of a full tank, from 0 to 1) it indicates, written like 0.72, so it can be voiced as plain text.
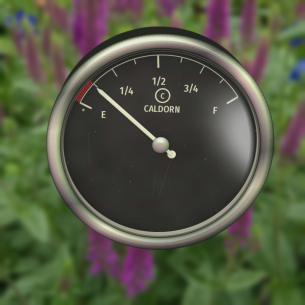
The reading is 0.125
